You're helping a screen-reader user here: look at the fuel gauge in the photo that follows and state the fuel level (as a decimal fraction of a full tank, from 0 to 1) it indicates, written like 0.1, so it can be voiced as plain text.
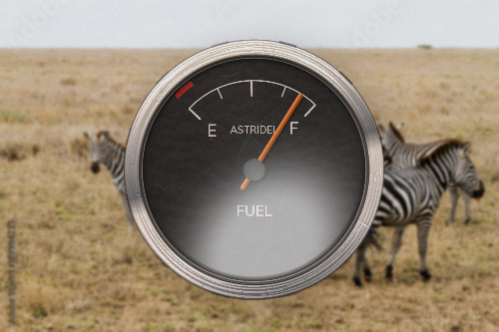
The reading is 0.875
